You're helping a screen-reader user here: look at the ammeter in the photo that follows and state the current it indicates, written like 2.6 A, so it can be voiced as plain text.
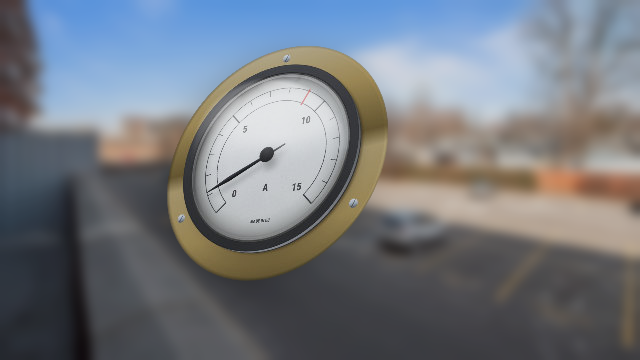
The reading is 1 A
